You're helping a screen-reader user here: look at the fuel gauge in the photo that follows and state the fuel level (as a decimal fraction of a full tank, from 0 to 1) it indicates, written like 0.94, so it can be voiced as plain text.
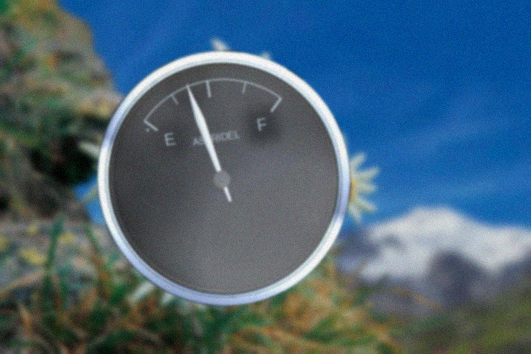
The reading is 0.375
